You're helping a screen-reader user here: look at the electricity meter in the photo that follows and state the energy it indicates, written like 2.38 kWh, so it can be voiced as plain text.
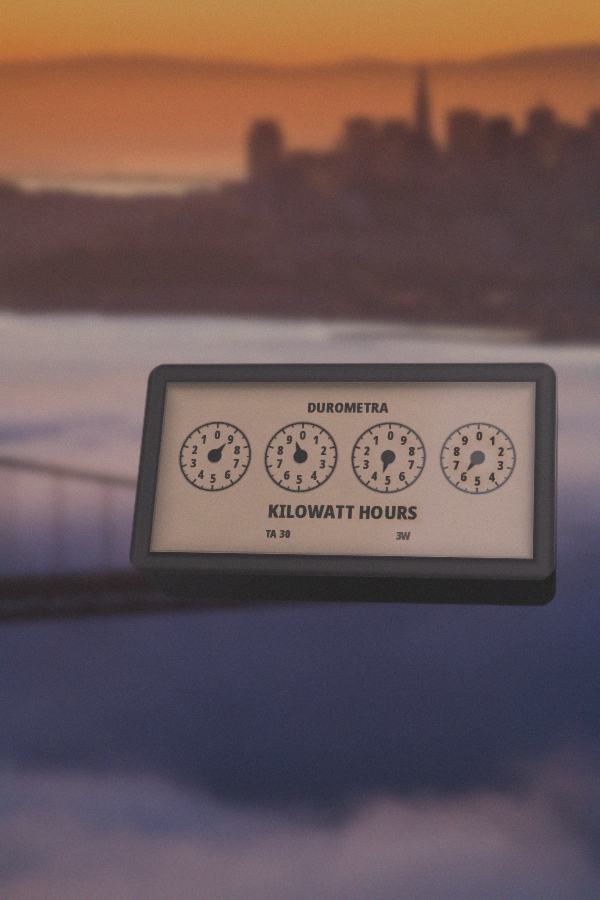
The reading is 8946 kWh
